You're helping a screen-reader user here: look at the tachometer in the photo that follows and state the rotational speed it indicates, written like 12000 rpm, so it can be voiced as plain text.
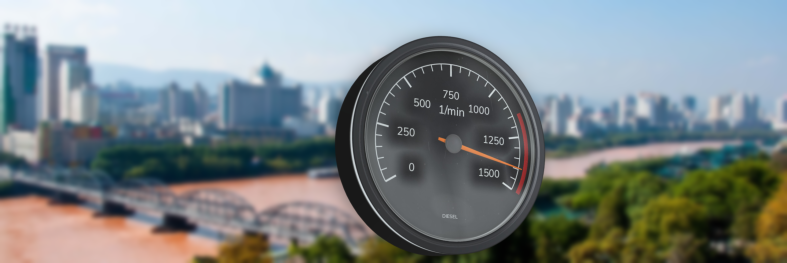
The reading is 1400 rpm
